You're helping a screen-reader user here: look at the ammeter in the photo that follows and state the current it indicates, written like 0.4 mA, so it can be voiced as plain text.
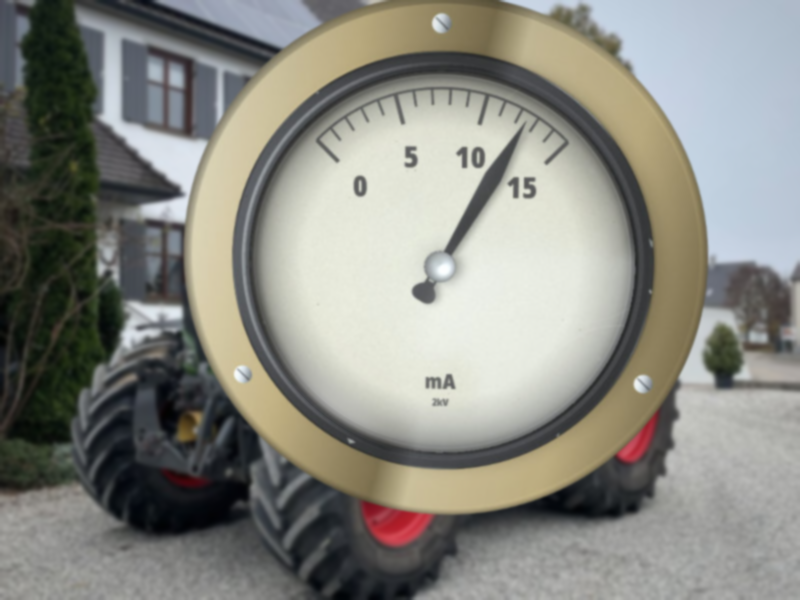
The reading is 12.5 mA
